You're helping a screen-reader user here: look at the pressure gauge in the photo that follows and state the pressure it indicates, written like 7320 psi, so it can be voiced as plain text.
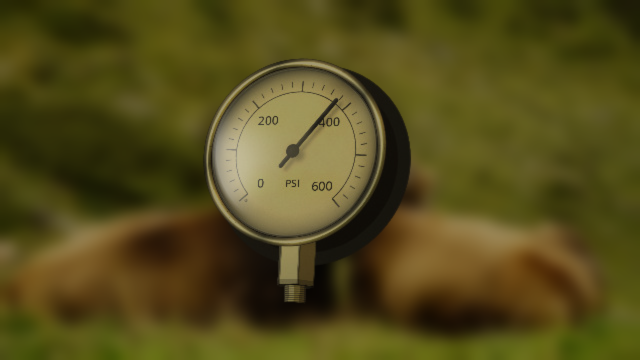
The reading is 380 psi
